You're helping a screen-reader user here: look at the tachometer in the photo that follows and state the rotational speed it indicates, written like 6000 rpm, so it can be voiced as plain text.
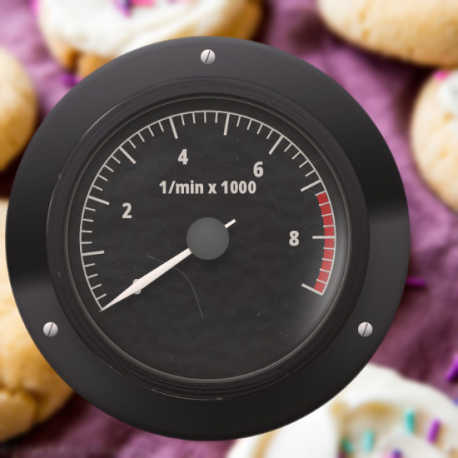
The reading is 0 rpm
